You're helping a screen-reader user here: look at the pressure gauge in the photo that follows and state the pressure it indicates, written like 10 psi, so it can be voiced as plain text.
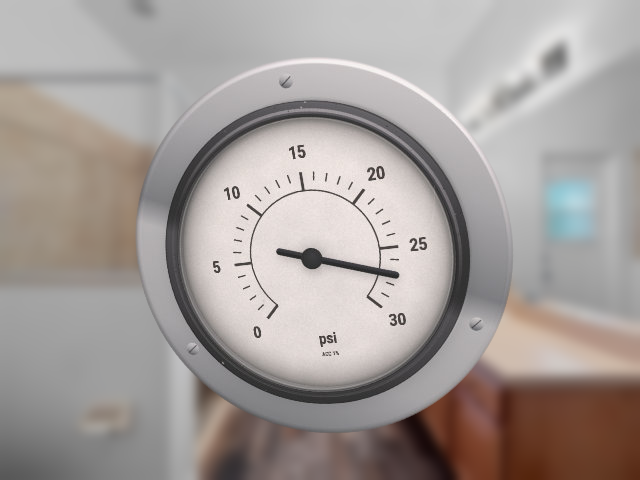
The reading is 27 psi
